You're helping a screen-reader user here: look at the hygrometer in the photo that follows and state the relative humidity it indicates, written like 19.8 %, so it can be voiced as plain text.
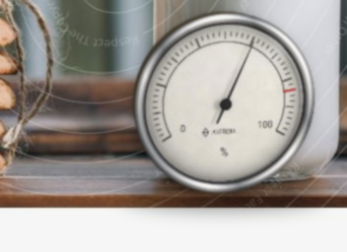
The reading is 60 %
